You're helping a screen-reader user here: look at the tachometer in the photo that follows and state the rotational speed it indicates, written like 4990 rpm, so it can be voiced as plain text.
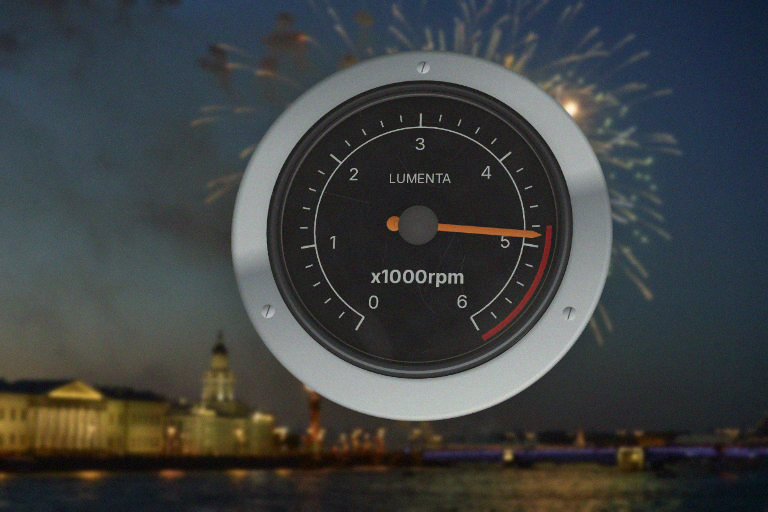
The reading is 4900 rpm
